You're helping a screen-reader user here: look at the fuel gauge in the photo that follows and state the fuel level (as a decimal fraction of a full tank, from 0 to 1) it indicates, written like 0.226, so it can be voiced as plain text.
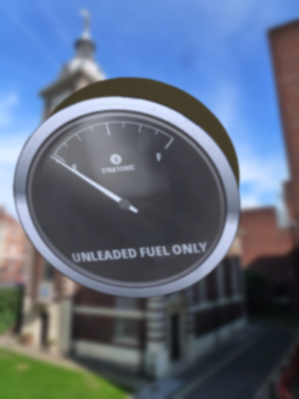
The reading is 0
